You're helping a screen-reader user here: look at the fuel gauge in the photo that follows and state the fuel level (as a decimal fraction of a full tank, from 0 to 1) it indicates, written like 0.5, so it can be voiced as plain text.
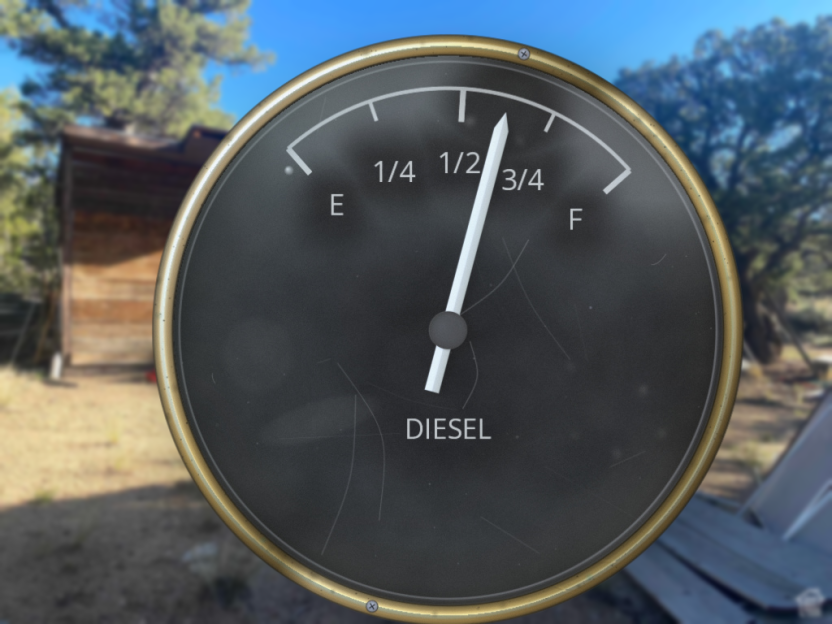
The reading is 0.625
